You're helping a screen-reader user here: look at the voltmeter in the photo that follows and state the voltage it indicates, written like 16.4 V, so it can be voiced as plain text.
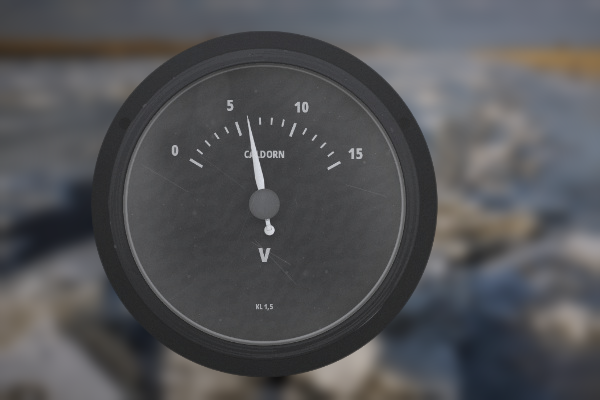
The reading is 6 V
